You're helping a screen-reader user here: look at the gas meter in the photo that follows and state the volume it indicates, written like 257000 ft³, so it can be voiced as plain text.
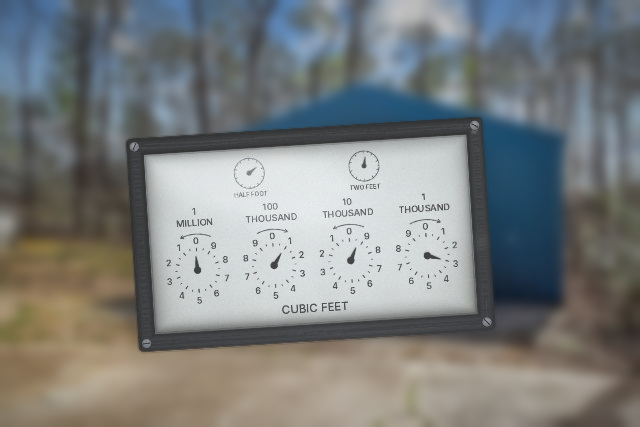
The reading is 9300 ft³
